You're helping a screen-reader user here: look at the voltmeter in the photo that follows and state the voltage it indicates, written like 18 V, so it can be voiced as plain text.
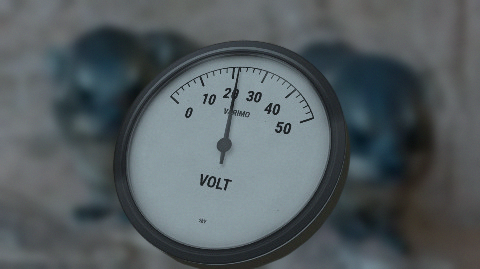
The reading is 22 V
